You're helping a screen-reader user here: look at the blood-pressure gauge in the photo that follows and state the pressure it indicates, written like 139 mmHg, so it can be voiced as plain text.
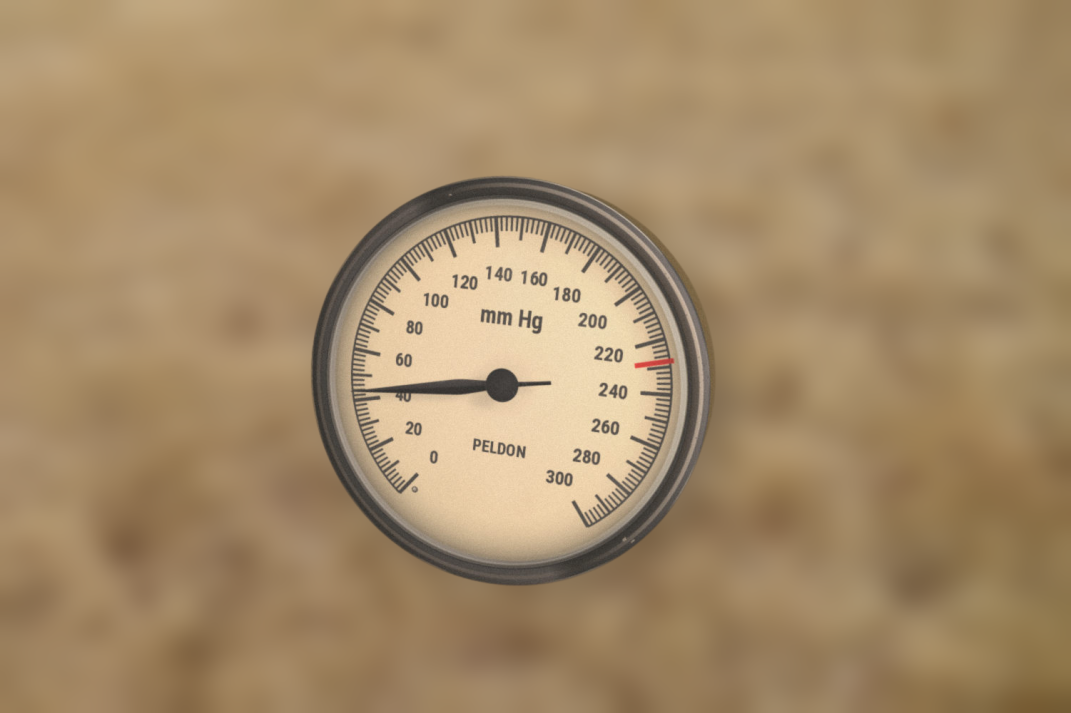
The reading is 44 mmHg
